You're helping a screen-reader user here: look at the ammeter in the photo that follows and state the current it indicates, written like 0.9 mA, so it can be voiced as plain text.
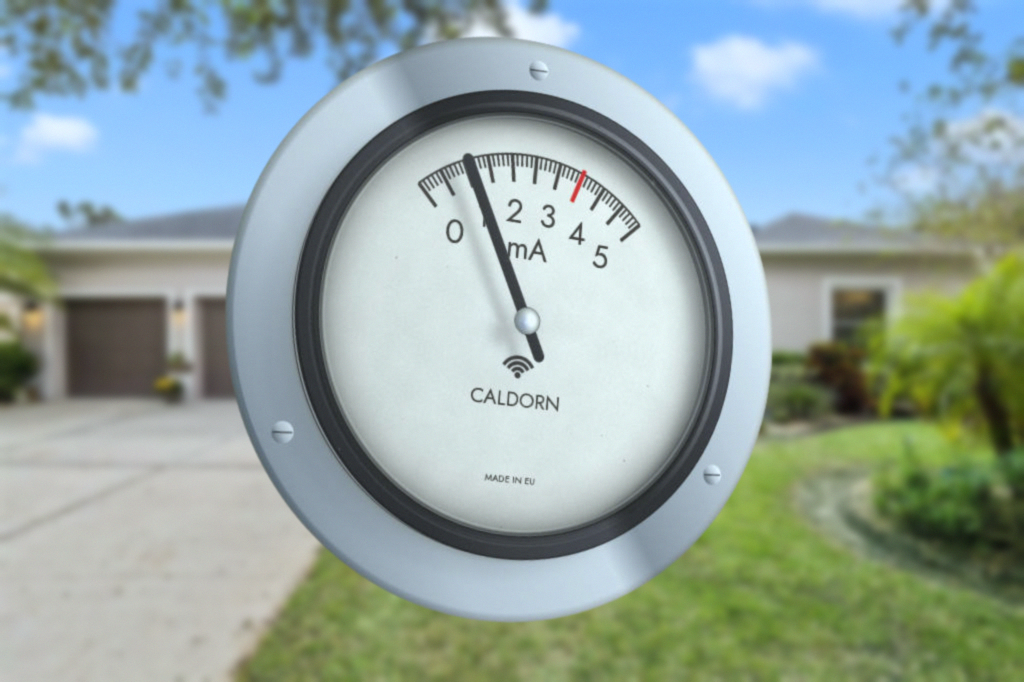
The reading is 1 mA
